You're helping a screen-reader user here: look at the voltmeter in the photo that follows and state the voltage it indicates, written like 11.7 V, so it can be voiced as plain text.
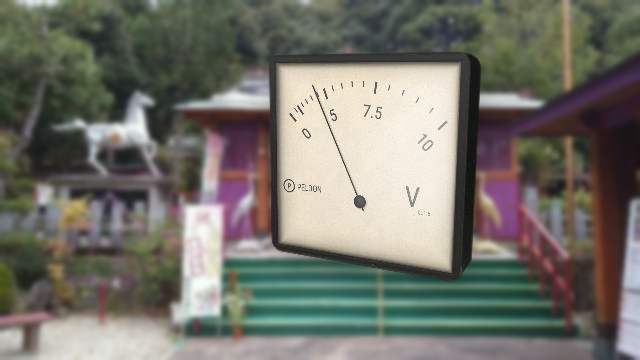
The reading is 4.5 V
